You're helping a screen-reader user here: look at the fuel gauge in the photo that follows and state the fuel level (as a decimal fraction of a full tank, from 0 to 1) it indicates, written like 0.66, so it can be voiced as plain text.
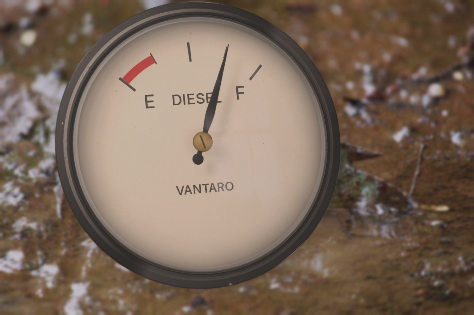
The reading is 0.75
